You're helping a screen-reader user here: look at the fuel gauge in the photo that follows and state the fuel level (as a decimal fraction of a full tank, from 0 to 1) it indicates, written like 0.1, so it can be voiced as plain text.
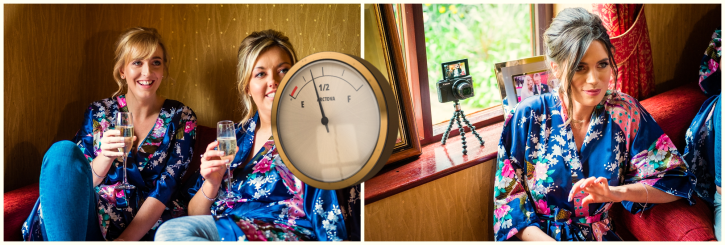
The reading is 0.375
